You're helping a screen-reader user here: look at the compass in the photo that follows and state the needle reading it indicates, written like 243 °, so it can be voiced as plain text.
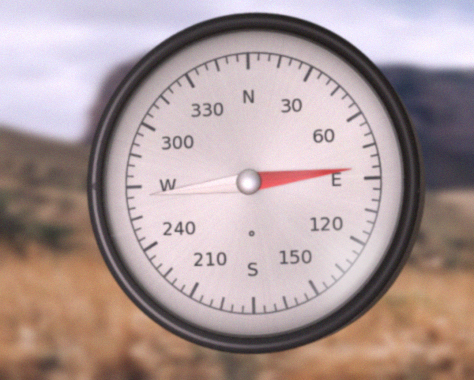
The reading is 85 °
